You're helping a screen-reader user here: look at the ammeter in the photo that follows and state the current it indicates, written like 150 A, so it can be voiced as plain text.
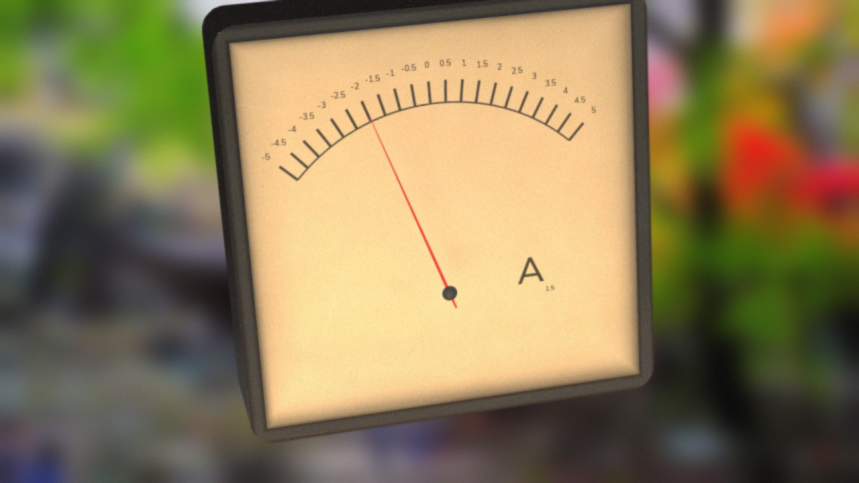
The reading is -2 A
